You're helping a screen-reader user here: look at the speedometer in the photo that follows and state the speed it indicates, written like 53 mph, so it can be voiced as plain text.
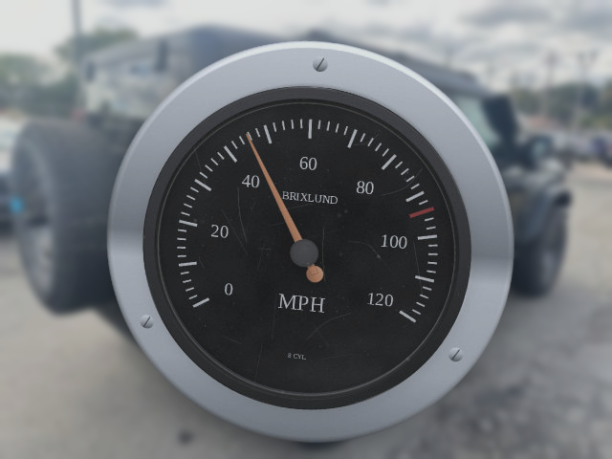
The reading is 46 mph
